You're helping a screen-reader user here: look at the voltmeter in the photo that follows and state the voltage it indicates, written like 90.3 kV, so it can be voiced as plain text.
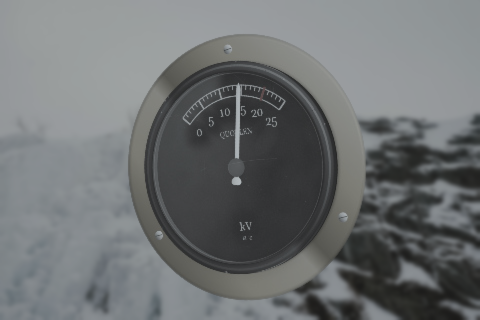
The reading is 15 kV
